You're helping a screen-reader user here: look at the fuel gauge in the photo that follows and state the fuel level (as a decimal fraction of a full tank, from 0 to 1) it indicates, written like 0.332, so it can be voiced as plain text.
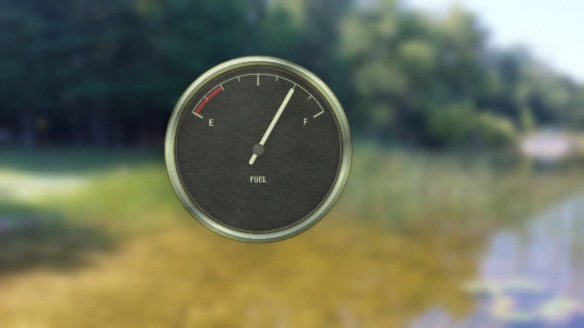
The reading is 0.75
